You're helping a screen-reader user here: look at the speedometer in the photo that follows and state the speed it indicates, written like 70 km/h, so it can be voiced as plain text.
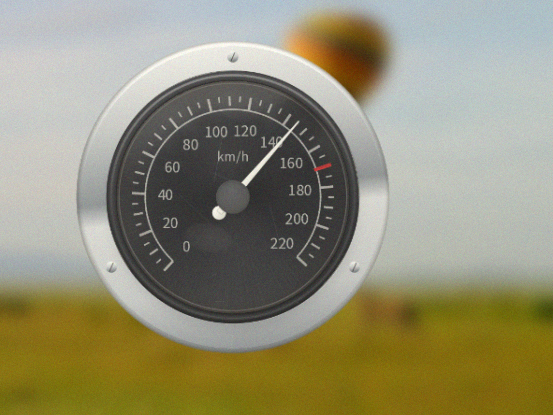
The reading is 145 km/h
